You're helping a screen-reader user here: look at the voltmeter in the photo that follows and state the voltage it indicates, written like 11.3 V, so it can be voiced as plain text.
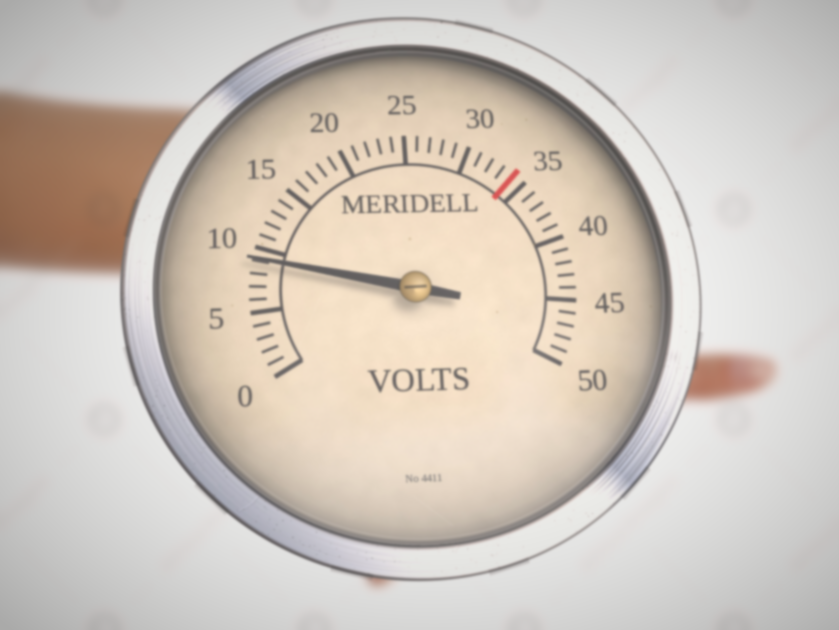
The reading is 9 V
